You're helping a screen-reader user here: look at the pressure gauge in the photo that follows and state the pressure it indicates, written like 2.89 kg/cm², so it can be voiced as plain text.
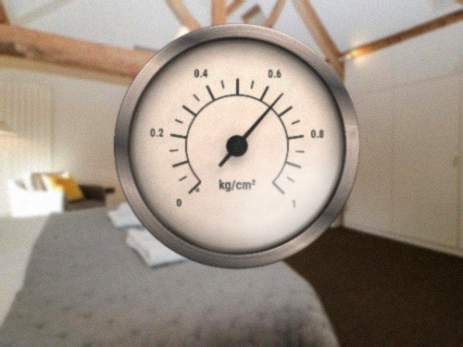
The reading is 0.65 kg/cm²
